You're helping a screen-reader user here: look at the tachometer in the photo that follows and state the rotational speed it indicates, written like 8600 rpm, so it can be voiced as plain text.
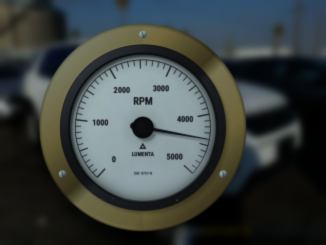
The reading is 4400 rpm
